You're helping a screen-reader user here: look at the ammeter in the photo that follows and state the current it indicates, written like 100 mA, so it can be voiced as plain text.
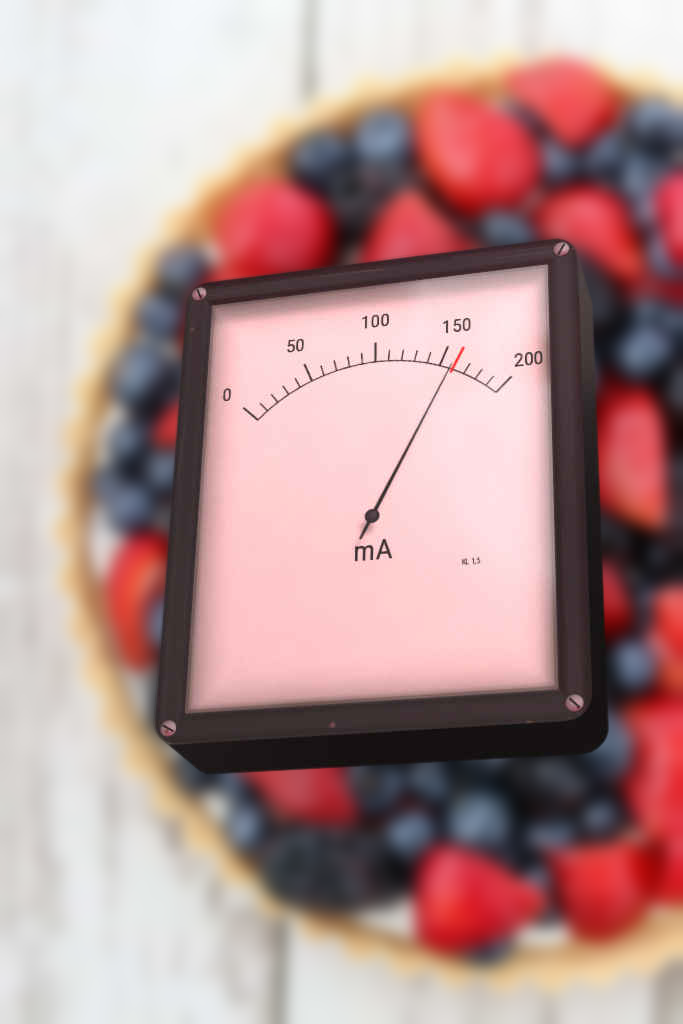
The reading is 160 mA
